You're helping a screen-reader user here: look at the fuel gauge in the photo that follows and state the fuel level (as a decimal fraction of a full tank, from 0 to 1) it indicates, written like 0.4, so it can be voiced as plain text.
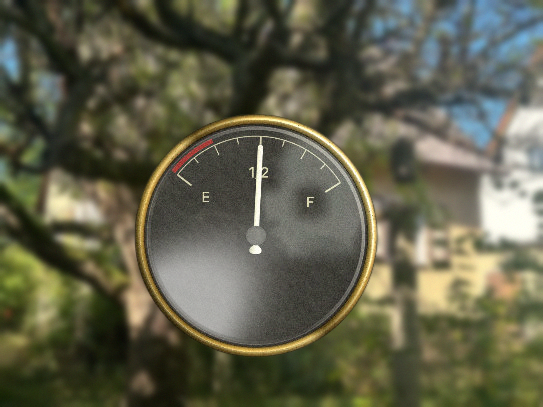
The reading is 0.5
